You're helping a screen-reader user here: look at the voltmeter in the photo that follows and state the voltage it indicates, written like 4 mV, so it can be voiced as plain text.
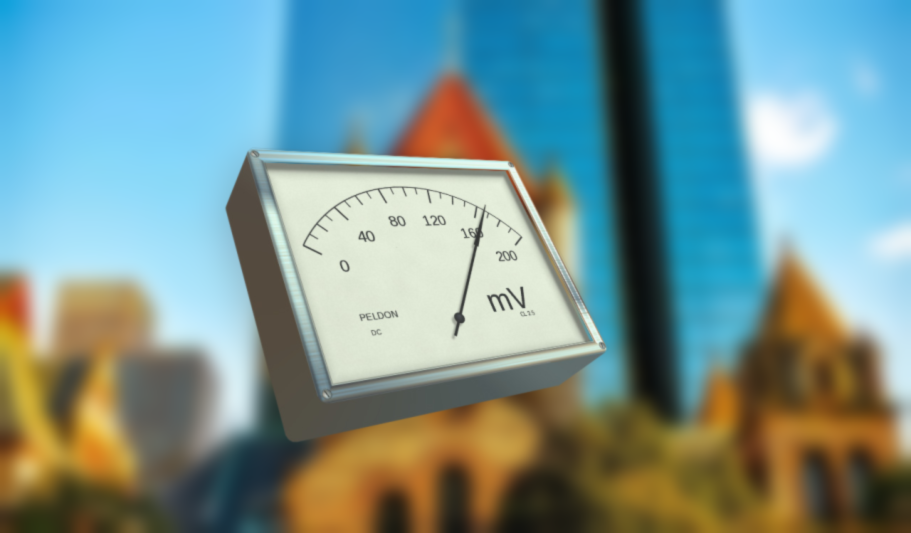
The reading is 165 mV
